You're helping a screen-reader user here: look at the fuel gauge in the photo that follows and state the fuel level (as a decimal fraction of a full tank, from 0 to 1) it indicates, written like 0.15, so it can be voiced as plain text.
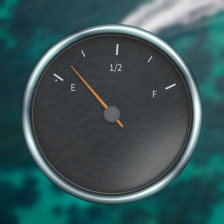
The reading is 0.125
